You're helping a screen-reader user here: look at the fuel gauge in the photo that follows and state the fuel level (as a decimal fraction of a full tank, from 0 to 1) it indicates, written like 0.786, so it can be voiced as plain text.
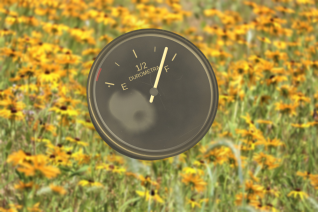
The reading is 0.875
